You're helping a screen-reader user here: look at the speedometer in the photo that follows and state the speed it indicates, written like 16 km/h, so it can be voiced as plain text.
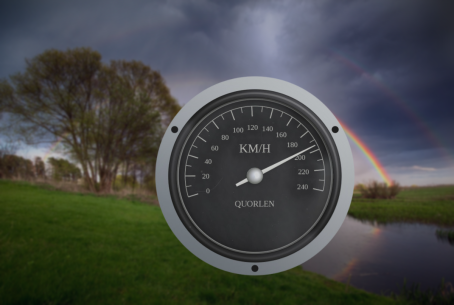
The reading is 195 km/h
